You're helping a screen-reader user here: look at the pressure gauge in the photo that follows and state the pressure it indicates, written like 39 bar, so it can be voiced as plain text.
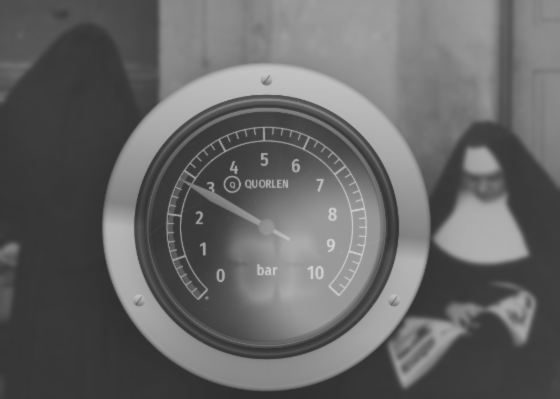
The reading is 2.8 bar
